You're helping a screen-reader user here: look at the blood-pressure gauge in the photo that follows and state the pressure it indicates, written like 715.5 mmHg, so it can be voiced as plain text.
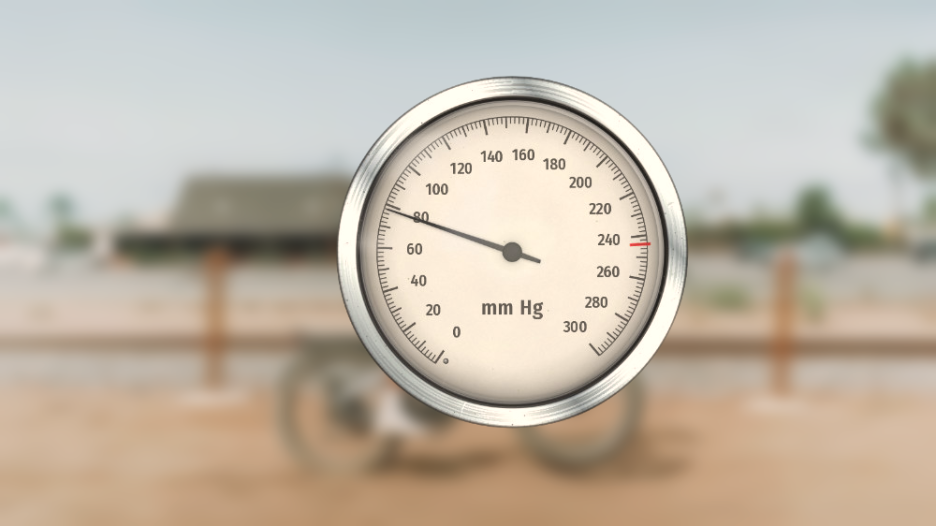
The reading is 78 mmHg
